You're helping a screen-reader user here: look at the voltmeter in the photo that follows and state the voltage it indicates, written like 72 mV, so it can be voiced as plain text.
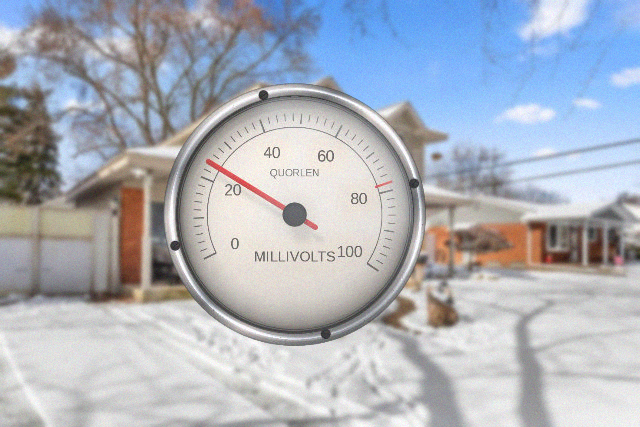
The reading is 24 mV
